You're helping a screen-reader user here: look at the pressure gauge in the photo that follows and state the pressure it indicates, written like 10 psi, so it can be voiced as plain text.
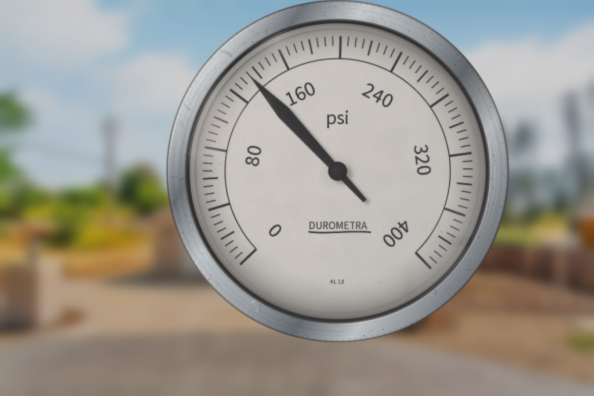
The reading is 135 psi
